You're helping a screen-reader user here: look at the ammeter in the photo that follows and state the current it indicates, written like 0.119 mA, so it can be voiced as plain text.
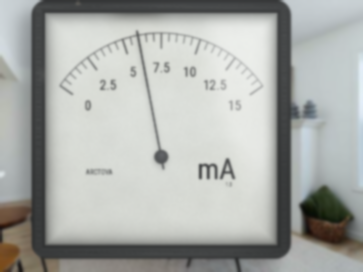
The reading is 6 mA
